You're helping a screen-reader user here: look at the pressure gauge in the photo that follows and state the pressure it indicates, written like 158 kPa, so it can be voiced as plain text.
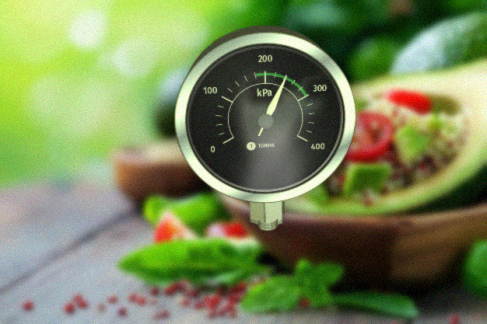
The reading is 240 kPa
